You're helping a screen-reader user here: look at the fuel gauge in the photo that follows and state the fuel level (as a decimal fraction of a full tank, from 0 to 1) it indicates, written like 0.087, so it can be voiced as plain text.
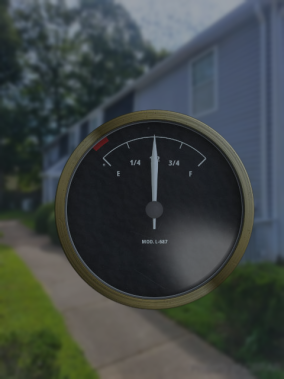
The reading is 0.5
